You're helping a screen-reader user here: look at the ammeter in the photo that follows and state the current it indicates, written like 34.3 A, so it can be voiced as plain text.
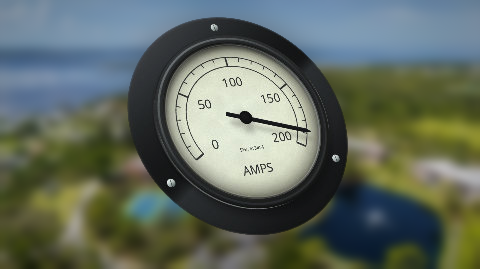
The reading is 190 A
